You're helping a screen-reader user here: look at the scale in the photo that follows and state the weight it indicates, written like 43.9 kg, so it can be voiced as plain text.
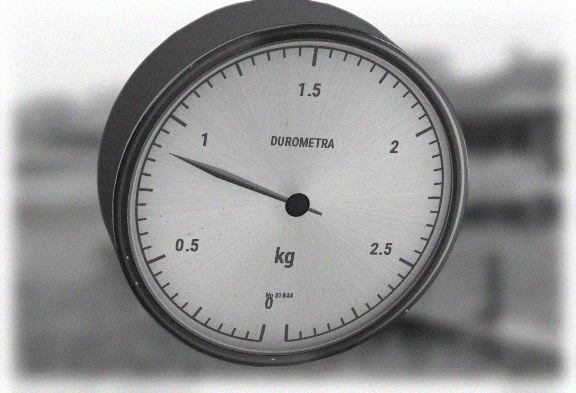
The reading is 0.9 kg
